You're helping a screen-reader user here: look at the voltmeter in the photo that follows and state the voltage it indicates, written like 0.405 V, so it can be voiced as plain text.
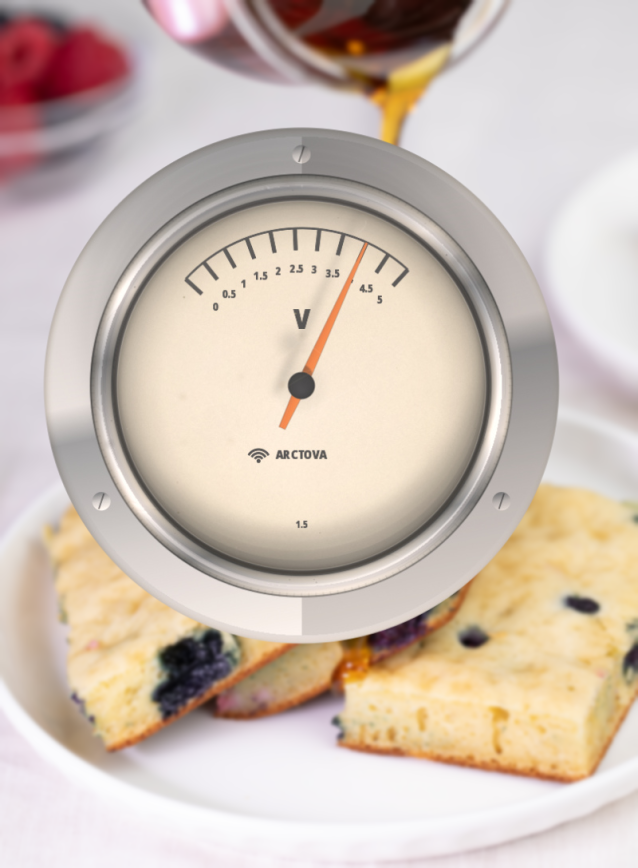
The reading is 4 V
